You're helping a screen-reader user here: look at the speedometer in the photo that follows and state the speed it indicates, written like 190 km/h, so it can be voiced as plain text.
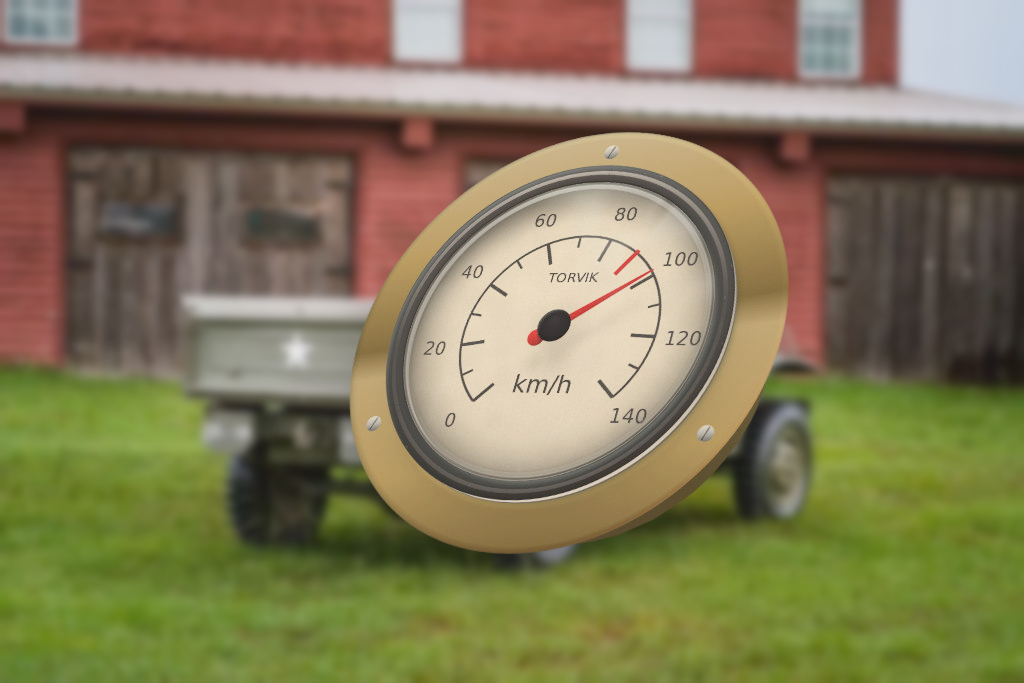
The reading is 100 km/h
